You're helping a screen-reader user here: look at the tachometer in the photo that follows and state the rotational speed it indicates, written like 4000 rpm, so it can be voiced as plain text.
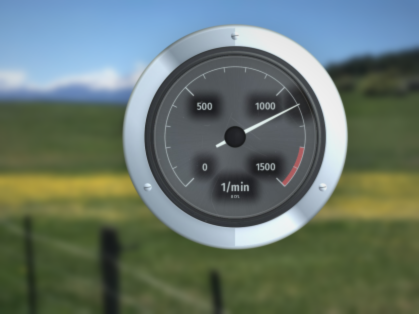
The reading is 1100 rpm
